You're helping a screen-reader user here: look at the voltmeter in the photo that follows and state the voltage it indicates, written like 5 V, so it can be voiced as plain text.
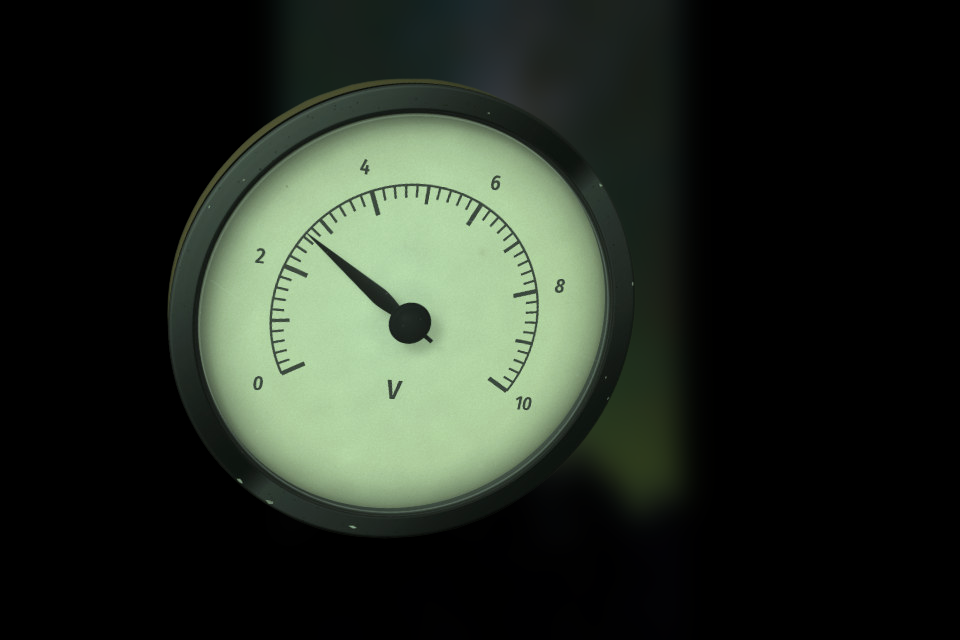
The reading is 2.7 V
